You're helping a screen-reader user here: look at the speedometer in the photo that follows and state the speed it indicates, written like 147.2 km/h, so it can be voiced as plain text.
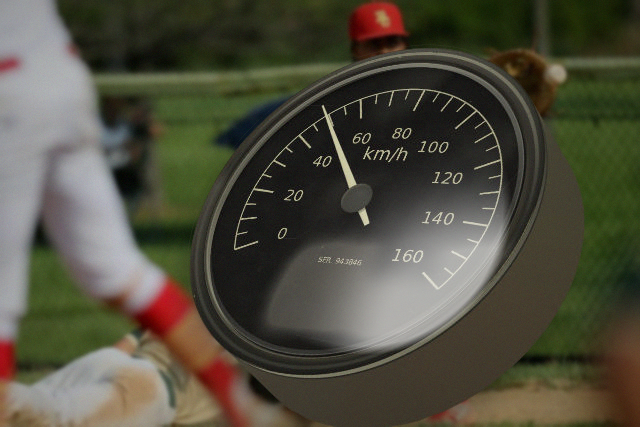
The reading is 50 km/h
